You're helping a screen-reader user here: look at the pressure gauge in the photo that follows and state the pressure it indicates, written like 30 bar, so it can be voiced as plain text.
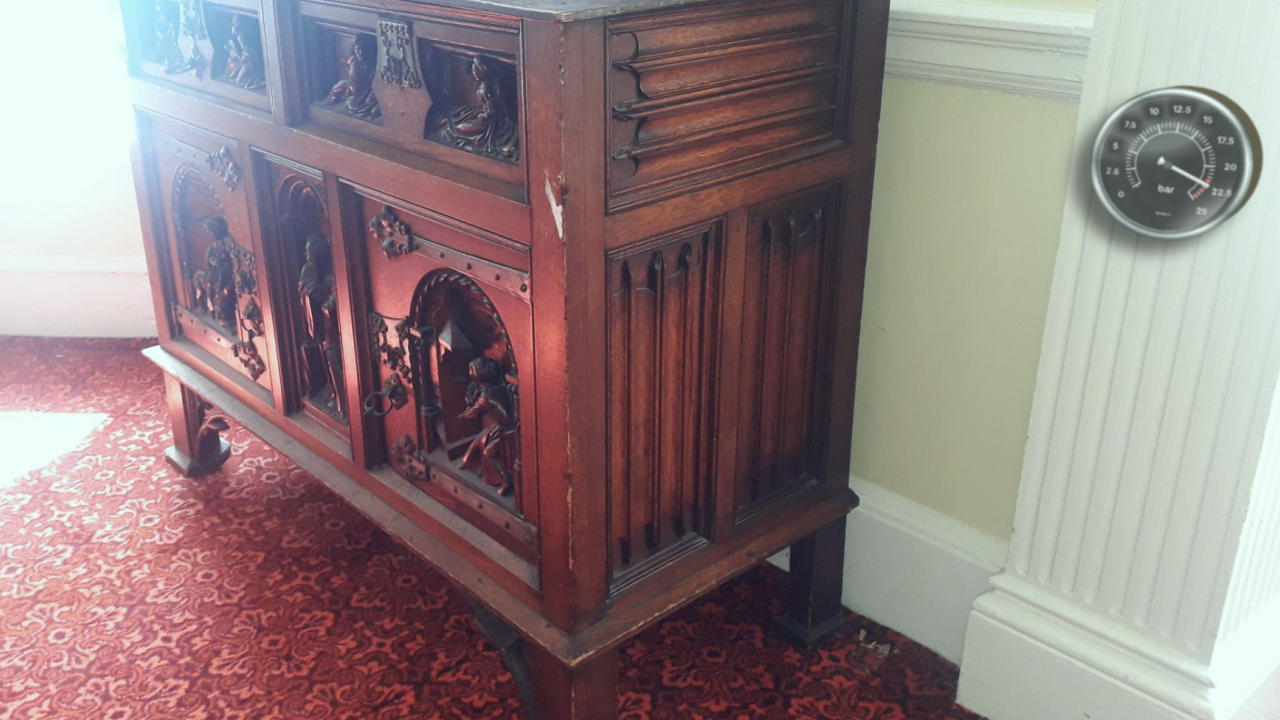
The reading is 22.5 bar
